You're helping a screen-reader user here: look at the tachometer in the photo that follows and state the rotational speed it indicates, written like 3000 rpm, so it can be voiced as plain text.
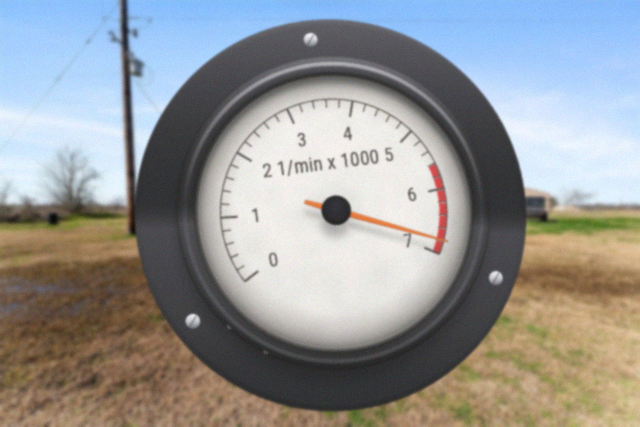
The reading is 6800 rpm
